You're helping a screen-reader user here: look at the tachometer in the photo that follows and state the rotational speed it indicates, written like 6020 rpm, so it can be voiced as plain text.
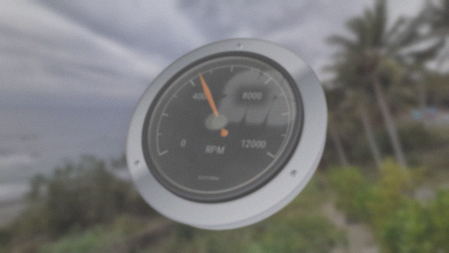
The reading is 4500 rpm
